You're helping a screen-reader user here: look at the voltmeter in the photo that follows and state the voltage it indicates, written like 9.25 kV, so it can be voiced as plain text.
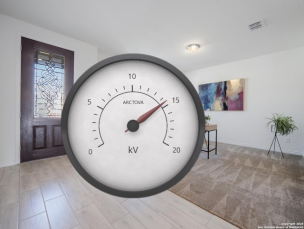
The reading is 14.5 kV
